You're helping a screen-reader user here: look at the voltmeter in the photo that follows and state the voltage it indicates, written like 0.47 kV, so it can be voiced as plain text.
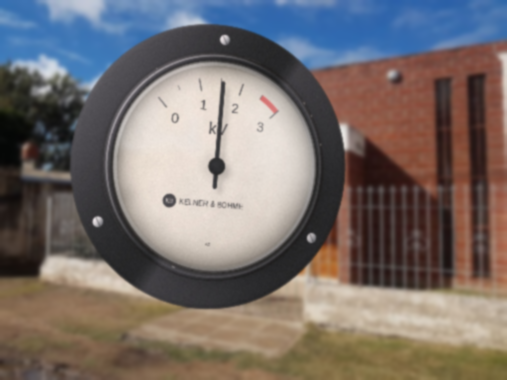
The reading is 1.5 kV
